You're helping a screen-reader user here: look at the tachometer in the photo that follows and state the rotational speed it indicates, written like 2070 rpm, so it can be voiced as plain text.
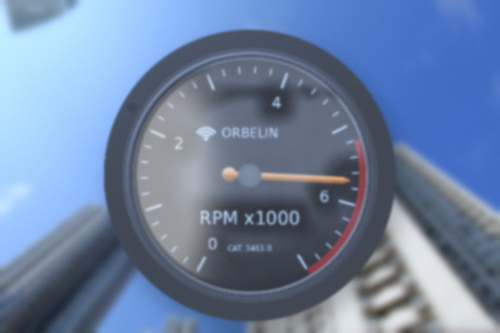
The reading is 5700 rpm
